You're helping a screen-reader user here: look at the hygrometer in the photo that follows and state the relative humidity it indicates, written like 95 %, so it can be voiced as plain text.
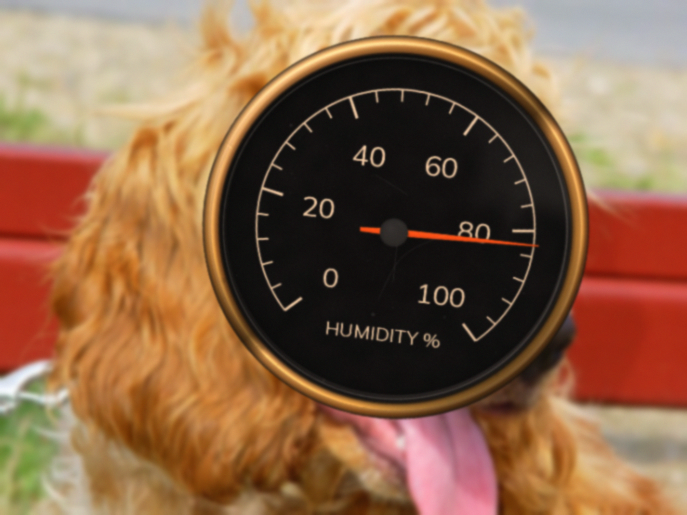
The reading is 82 %
